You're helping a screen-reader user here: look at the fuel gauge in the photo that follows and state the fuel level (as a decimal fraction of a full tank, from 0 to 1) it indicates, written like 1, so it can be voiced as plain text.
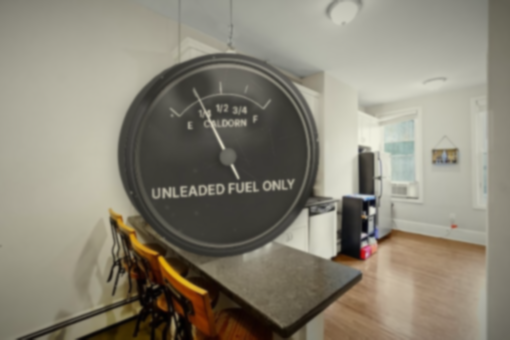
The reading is 0.25
